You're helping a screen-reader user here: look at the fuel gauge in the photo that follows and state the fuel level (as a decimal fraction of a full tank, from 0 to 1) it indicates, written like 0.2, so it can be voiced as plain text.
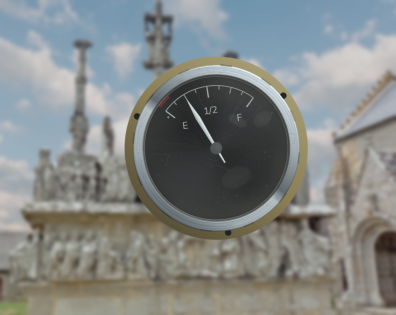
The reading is 0.25
